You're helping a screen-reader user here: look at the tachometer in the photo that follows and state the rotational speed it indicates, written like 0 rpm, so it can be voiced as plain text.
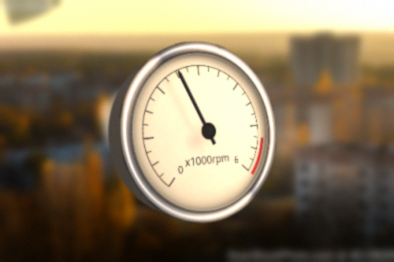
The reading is 2500 rpm
